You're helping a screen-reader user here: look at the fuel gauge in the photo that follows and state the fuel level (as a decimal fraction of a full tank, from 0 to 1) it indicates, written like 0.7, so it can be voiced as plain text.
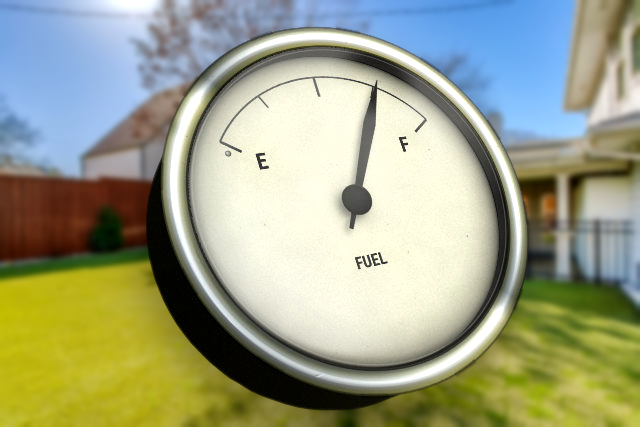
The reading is 0.75
